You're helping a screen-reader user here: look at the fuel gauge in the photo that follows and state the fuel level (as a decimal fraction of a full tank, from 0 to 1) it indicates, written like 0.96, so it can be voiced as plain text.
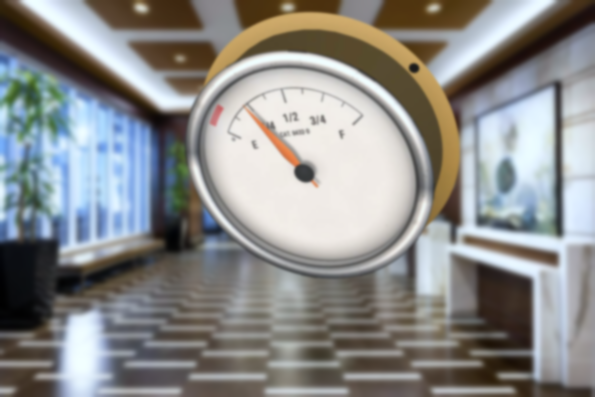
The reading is 0.25
